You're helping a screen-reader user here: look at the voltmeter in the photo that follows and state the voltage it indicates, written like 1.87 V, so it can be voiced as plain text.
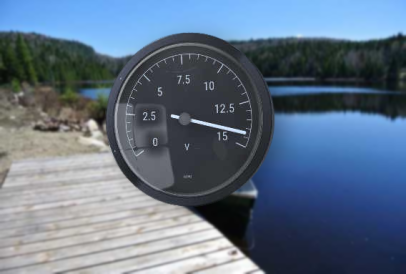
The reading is 14.25 V
